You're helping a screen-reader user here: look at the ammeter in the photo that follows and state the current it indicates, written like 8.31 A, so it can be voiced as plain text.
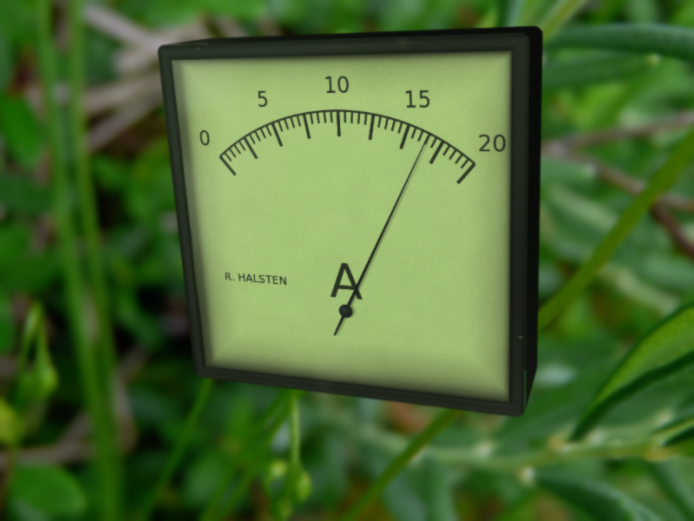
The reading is 16.5 A
